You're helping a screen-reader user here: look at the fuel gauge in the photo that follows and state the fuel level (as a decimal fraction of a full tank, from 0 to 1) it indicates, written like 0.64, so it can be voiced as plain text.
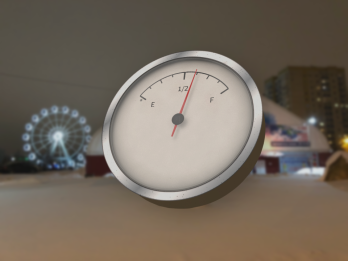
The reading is 0.625
